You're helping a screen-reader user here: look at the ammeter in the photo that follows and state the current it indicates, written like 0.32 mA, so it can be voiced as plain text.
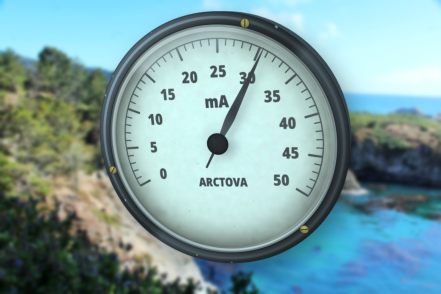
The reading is 30.5 mA
